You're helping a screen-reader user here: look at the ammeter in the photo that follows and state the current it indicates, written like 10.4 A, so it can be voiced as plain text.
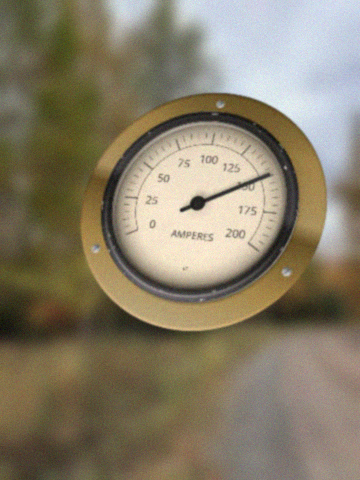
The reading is 150 A
